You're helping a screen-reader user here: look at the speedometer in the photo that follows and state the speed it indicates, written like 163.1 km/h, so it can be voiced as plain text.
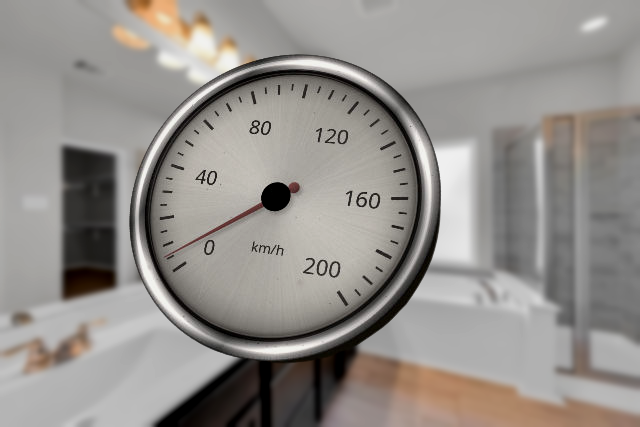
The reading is 5 km/h
